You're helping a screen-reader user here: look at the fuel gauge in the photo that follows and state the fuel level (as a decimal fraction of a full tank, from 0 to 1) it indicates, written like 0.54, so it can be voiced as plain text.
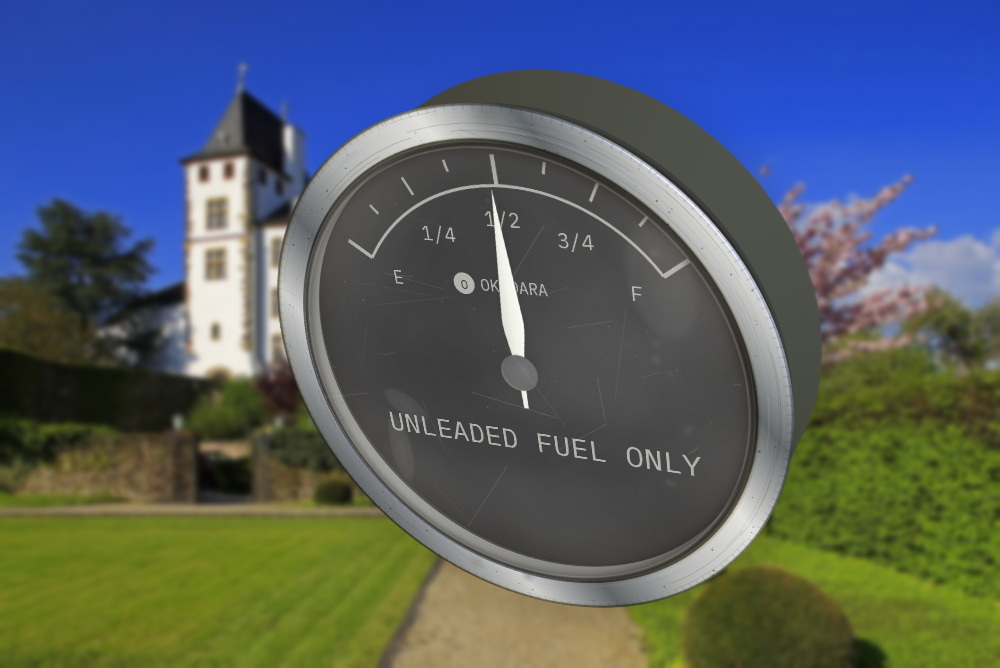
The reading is 0.5
